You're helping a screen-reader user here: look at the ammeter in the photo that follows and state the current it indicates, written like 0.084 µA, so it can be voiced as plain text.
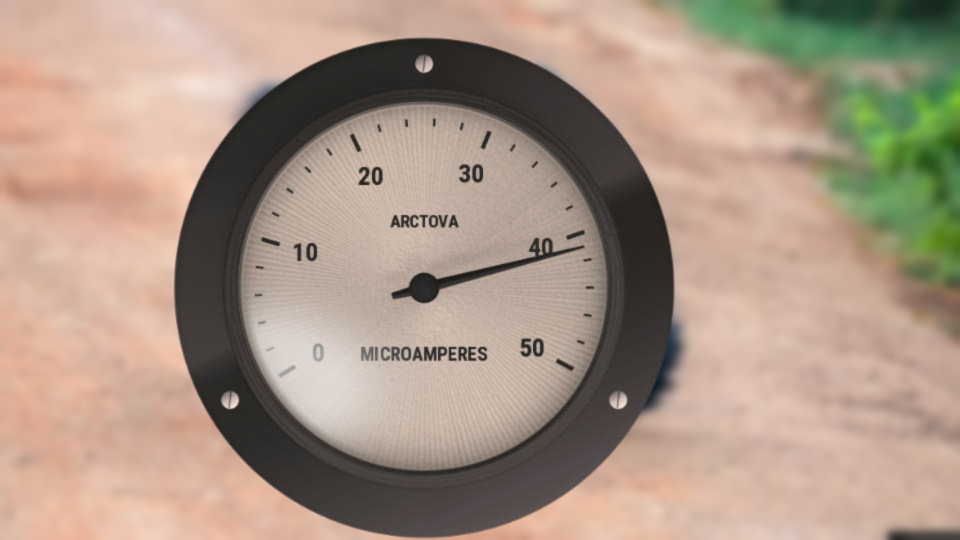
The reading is 41 µA
